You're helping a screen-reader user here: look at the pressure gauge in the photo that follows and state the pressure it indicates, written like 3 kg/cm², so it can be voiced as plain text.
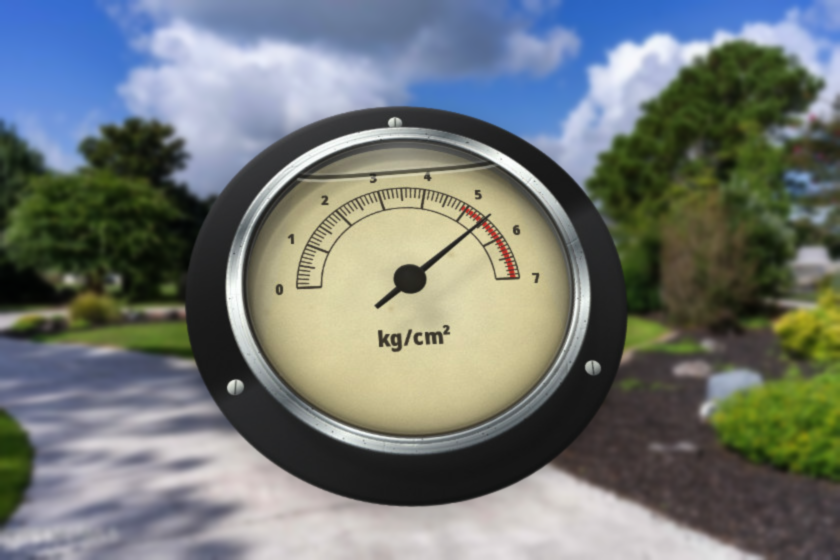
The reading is 5.5 kg/cm²
